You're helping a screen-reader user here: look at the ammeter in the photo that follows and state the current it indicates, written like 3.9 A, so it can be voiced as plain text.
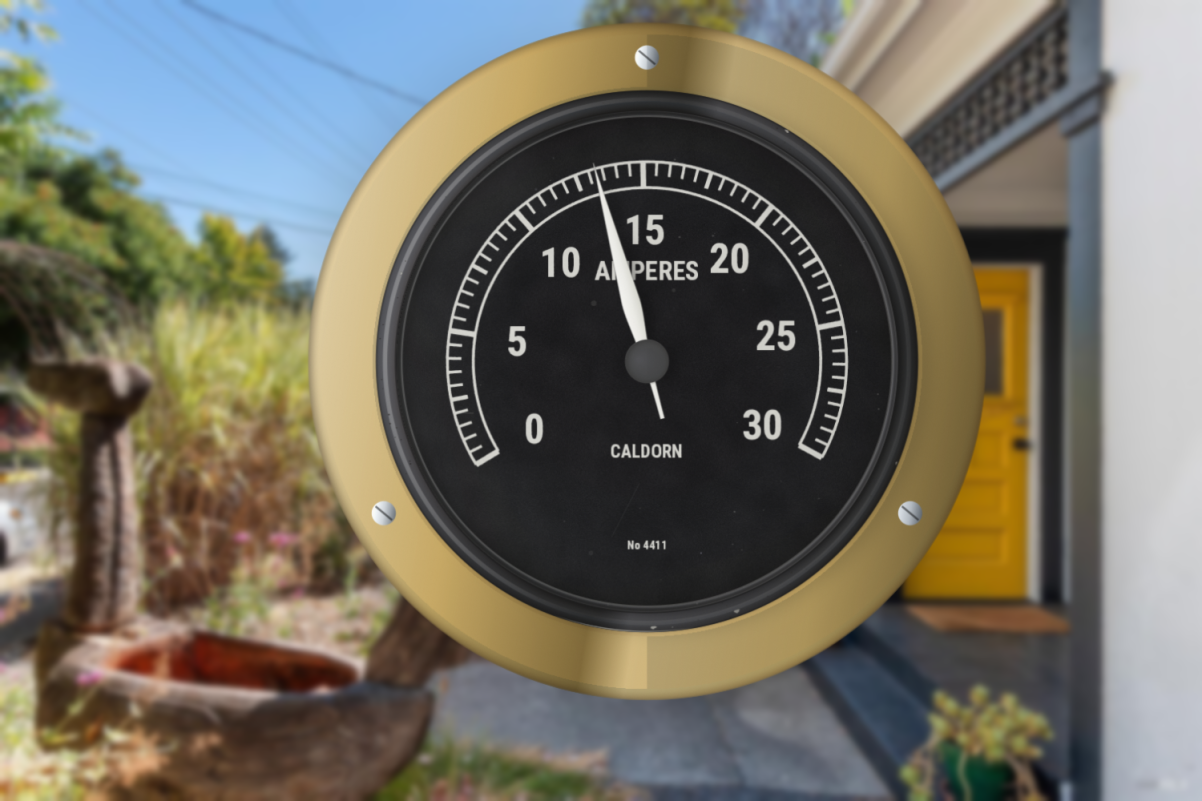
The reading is 13.25 A
